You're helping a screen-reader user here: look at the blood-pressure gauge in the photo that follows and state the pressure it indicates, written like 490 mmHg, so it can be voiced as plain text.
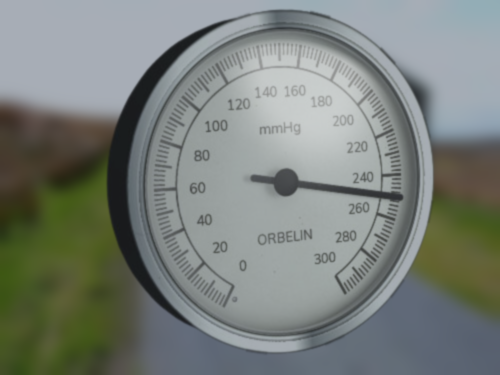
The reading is 250 mmHg
